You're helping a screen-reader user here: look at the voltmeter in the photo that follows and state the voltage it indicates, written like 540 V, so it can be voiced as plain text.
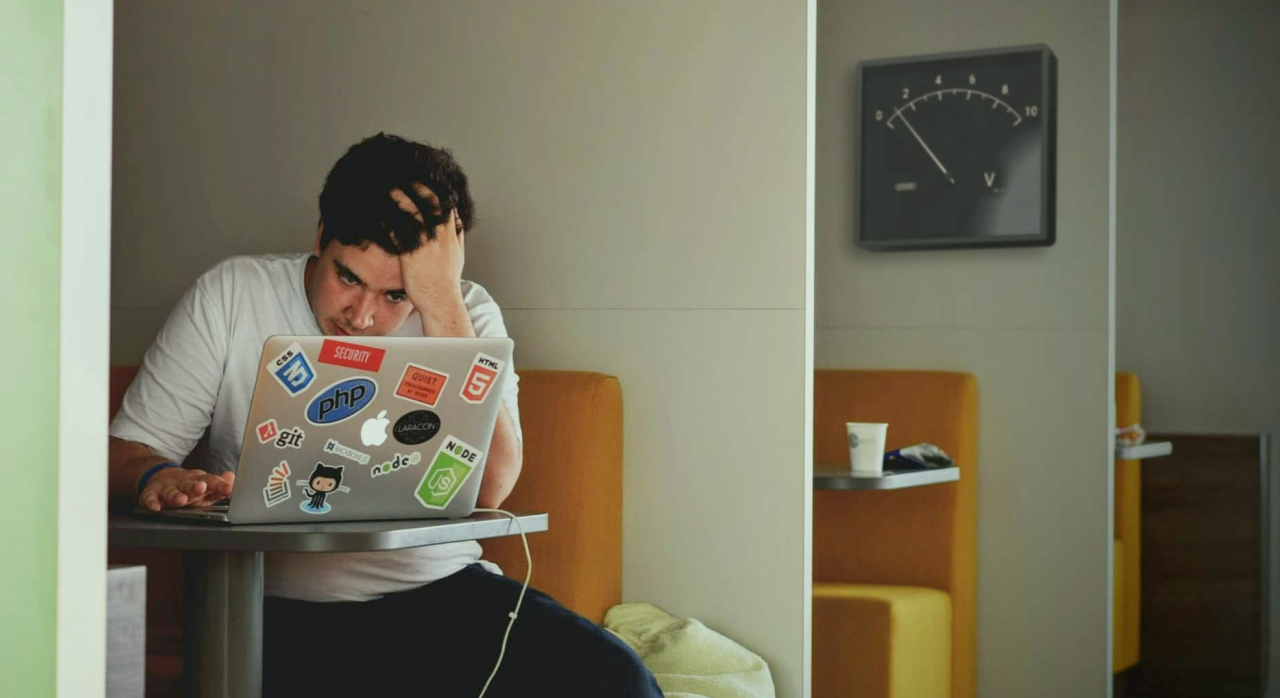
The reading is 1 V
